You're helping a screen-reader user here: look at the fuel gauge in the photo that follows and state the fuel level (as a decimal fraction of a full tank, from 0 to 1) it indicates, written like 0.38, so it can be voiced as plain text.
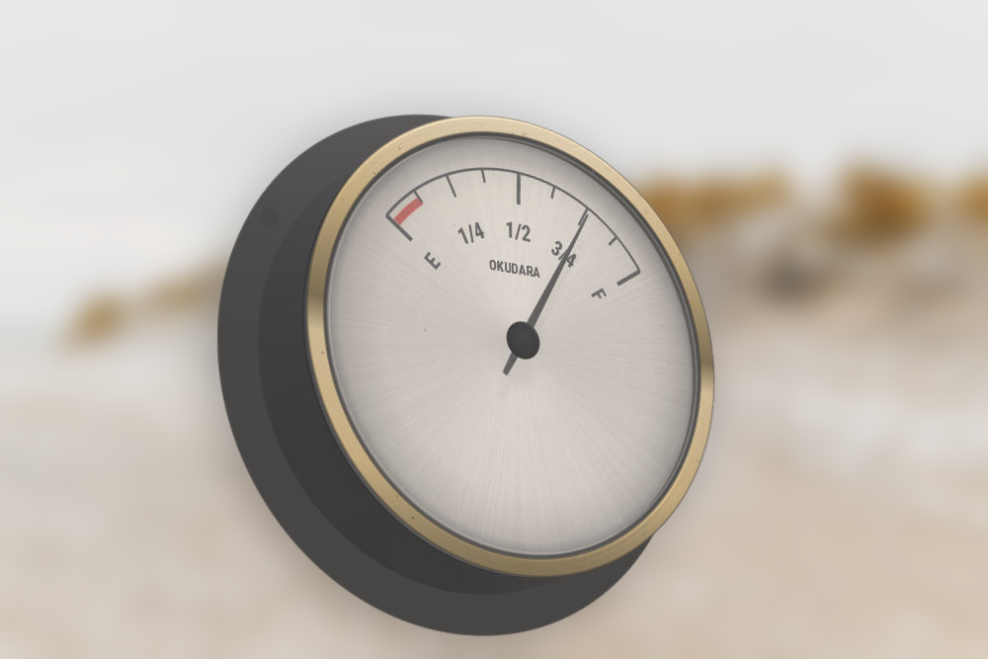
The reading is 0.75
